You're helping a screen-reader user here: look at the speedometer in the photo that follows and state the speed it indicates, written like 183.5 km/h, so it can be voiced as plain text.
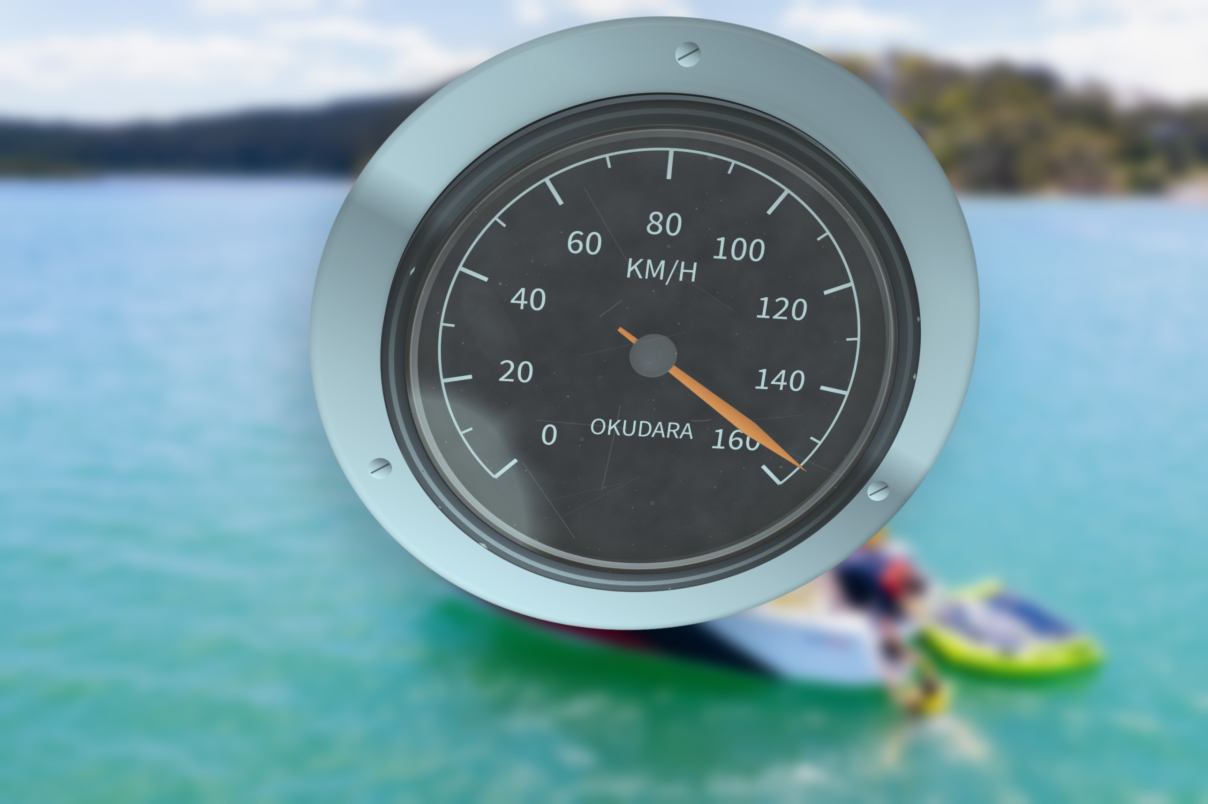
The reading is 155 km/h
